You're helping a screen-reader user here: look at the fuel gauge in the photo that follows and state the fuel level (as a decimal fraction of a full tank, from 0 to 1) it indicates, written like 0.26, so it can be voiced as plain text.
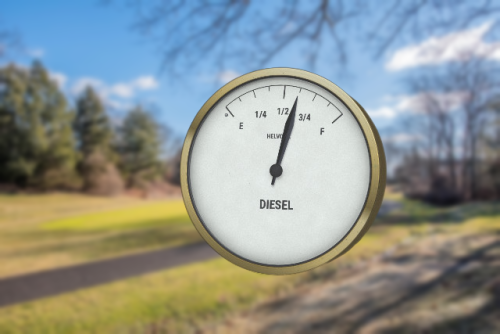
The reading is 0.625
